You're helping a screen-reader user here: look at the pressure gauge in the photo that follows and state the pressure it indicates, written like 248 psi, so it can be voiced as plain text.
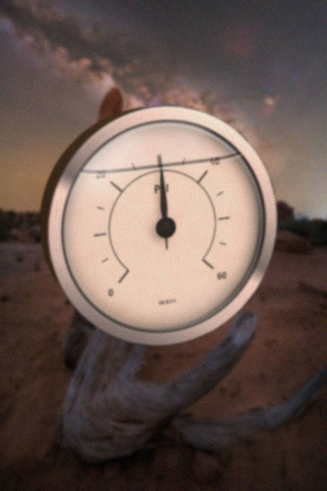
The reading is 30 psi
